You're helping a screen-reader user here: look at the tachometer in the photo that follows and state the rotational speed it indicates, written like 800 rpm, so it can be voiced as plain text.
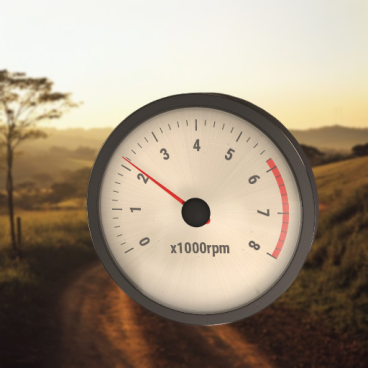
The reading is 2200 rpm
